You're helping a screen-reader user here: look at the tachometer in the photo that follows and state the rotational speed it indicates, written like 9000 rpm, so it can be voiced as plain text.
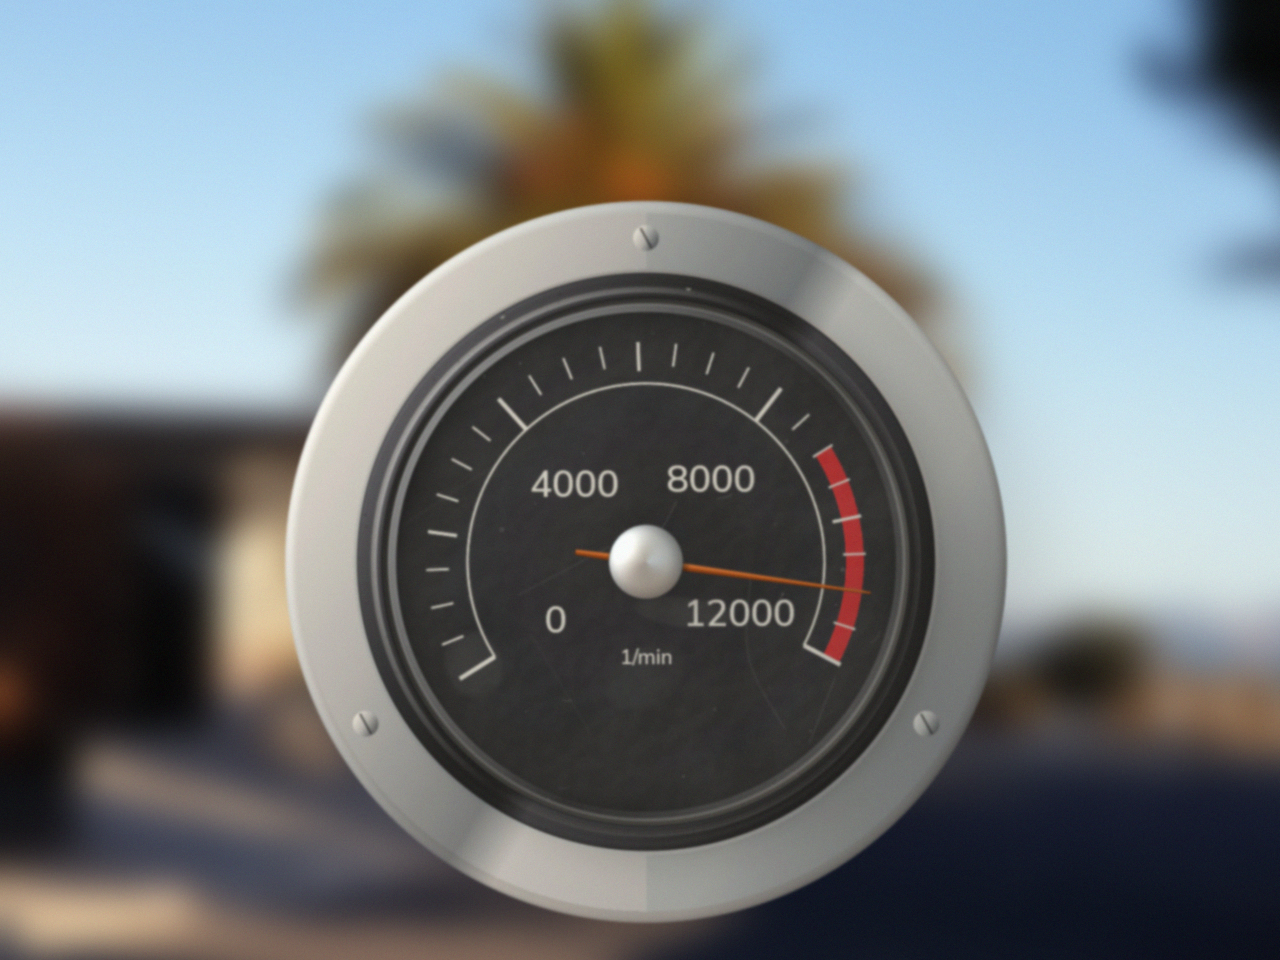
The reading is 11000 rpm
